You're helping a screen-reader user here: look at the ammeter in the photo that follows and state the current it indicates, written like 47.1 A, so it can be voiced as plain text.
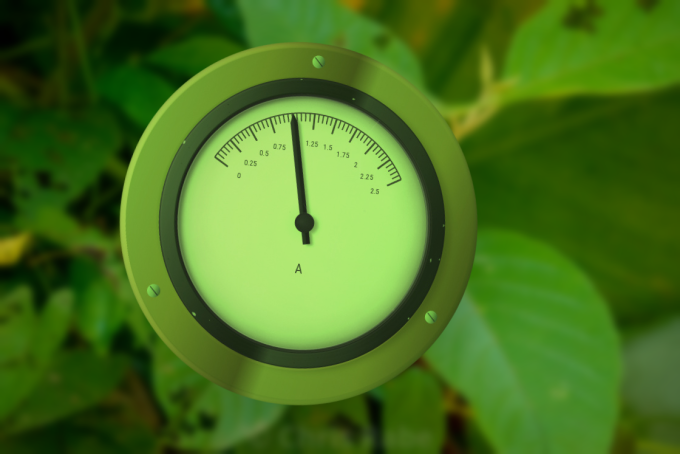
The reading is 1 A
